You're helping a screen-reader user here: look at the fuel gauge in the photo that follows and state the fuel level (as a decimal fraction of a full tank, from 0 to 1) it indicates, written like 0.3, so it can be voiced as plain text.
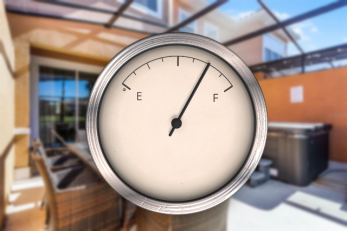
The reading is 0.75
